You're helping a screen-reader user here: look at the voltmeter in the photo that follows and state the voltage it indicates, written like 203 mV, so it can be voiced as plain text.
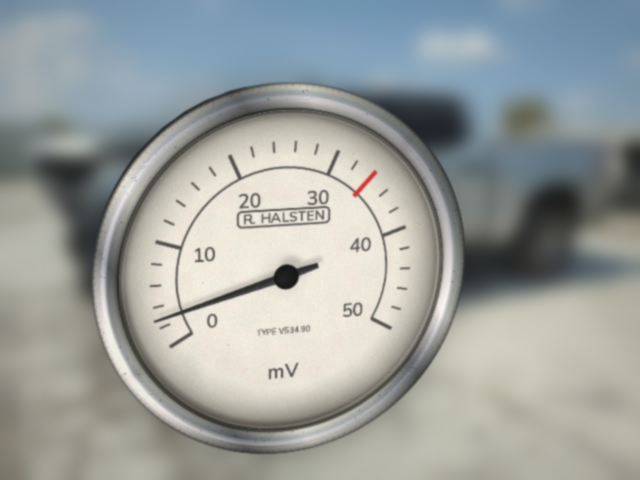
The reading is 3 mV
